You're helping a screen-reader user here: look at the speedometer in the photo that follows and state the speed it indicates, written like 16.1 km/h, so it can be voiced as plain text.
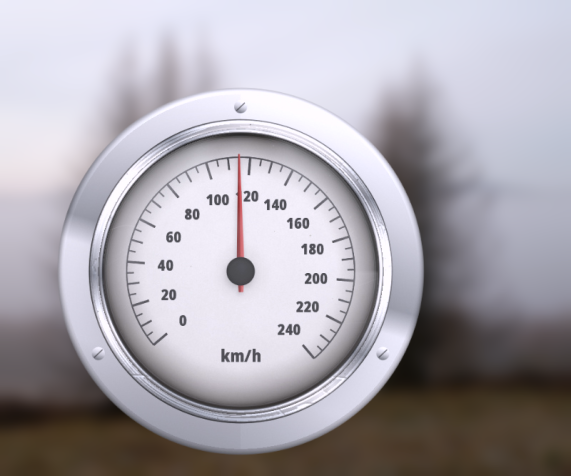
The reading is 115 km/h
